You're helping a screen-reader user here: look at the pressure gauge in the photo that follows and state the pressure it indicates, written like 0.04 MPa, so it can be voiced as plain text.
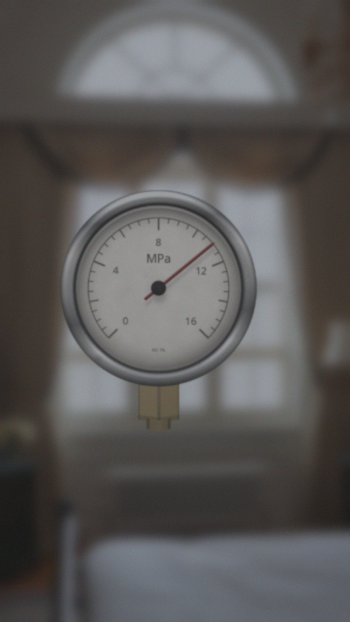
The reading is 11 MPa
